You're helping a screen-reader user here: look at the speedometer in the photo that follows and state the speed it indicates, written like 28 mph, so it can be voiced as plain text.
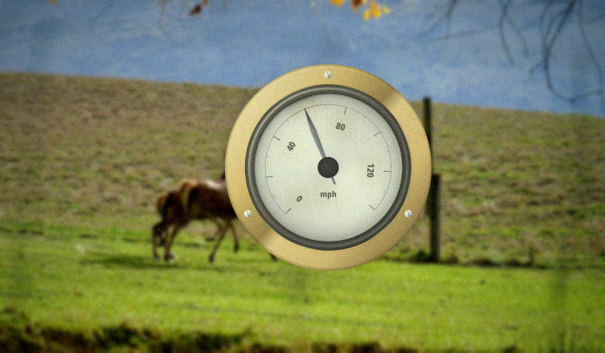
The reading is 60 mph
